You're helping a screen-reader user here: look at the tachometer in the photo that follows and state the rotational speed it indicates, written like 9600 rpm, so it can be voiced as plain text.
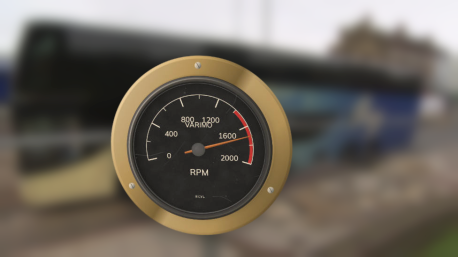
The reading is 1700 rpm
